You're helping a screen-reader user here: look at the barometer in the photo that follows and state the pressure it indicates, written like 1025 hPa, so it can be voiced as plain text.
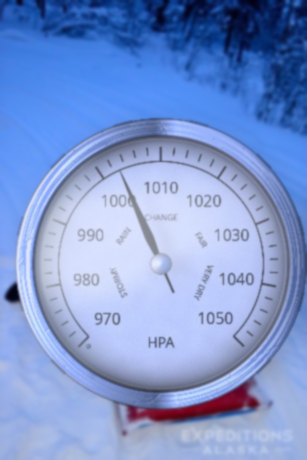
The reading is 1003 hPa
